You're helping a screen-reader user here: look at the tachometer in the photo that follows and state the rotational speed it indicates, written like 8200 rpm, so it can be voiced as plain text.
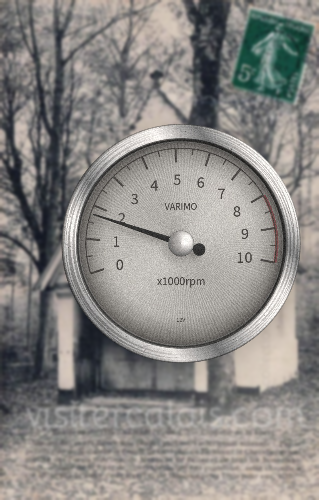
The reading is 1750 rpm
